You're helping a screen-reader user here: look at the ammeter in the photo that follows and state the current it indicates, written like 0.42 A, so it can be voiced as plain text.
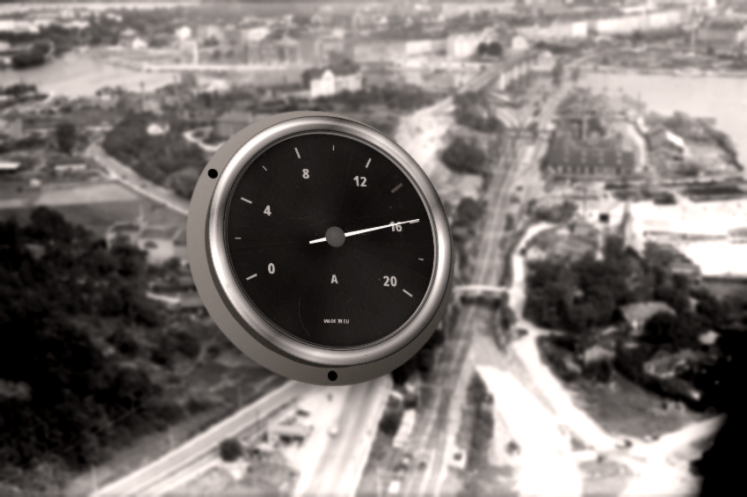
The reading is 16 A
